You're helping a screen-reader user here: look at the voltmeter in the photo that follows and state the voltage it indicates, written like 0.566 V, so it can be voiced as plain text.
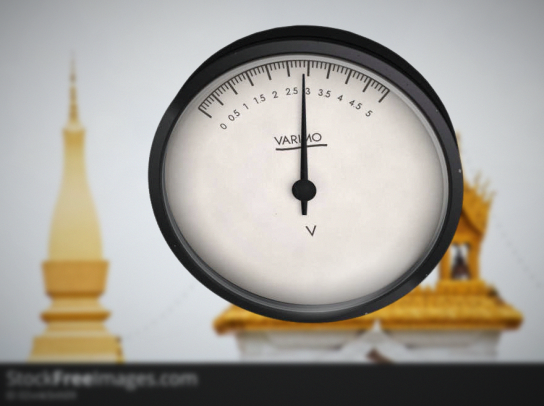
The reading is 2.9 V
